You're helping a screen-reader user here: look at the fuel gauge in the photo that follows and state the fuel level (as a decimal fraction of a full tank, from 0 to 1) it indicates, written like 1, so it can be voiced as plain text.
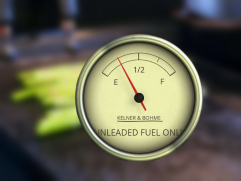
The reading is 0.25
